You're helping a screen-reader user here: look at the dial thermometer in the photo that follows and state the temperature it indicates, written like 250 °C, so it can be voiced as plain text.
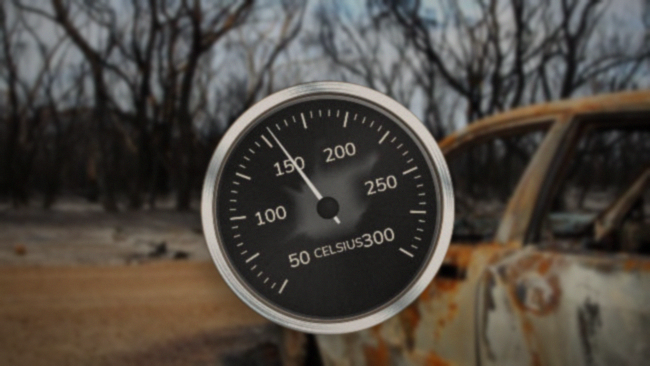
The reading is 155 °C
